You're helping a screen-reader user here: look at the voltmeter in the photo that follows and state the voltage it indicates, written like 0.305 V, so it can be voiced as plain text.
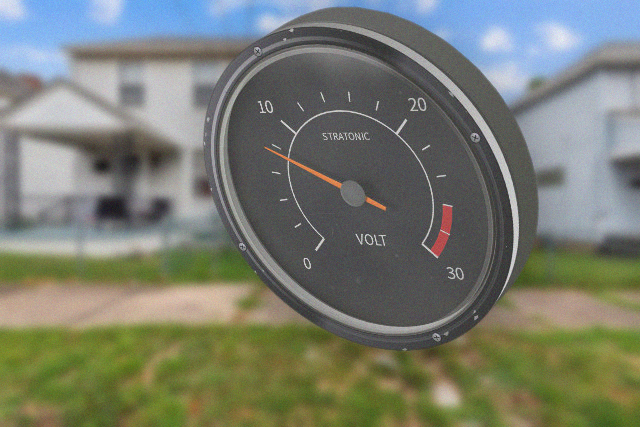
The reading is 8 V
